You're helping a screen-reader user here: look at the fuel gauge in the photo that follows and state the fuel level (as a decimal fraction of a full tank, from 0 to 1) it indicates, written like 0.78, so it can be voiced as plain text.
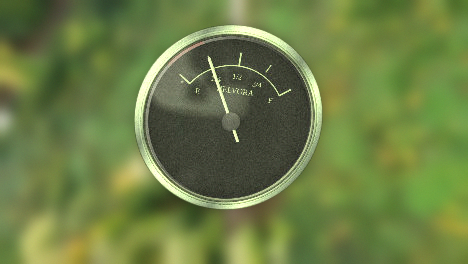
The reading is 0.25
